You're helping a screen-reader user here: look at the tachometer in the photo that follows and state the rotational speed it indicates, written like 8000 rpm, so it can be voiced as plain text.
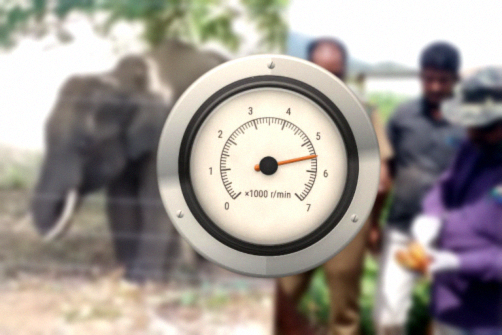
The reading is 5500 rpm
